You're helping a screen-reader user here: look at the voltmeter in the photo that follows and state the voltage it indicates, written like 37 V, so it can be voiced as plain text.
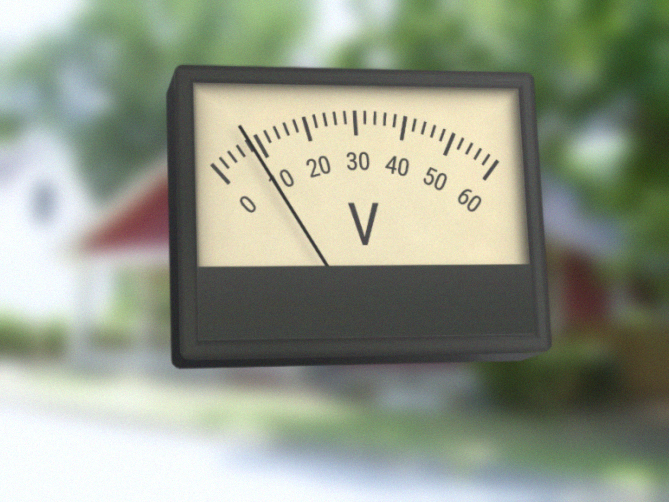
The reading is 8 V
